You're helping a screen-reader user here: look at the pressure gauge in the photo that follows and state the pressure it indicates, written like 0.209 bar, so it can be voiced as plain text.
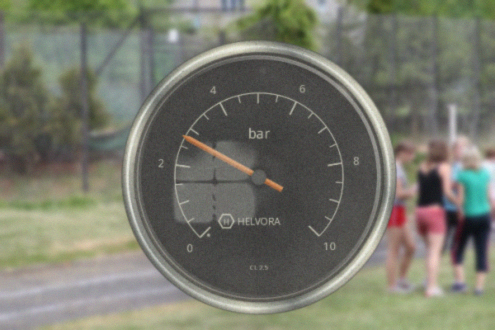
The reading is 2.75 bar
